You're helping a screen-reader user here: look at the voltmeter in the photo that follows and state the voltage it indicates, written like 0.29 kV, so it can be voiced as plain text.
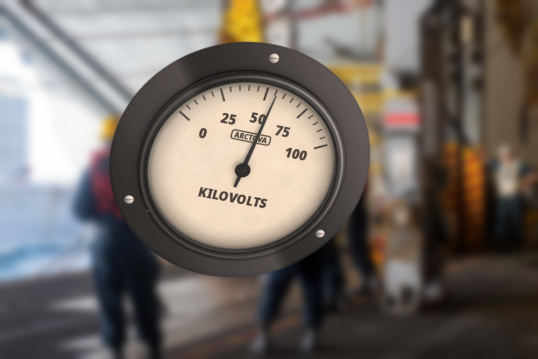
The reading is 55 kV
